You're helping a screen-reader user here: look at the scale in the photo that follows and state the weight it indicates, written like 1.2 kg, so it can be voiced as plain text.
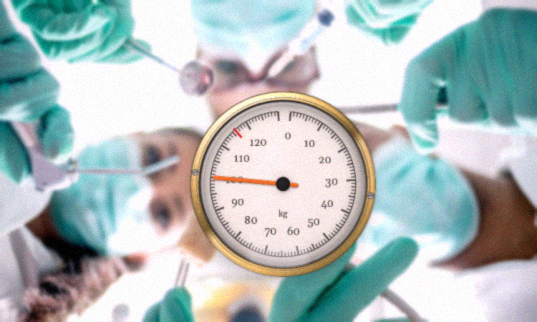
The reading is 100 kg
